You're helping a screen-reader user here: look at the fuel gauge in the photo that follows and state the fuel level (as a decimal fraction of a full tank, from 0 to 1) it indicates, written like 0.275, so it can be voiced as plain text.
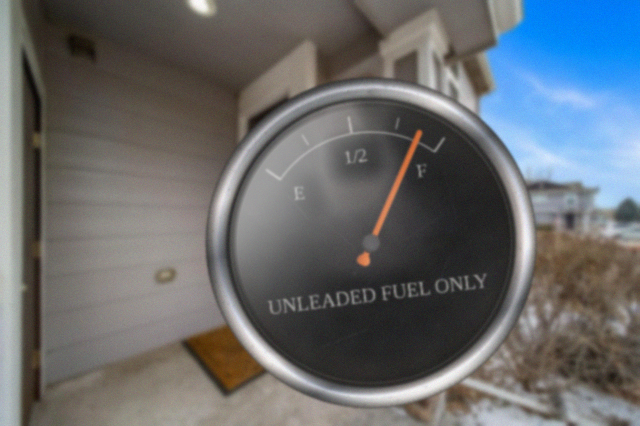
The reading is 0.875
